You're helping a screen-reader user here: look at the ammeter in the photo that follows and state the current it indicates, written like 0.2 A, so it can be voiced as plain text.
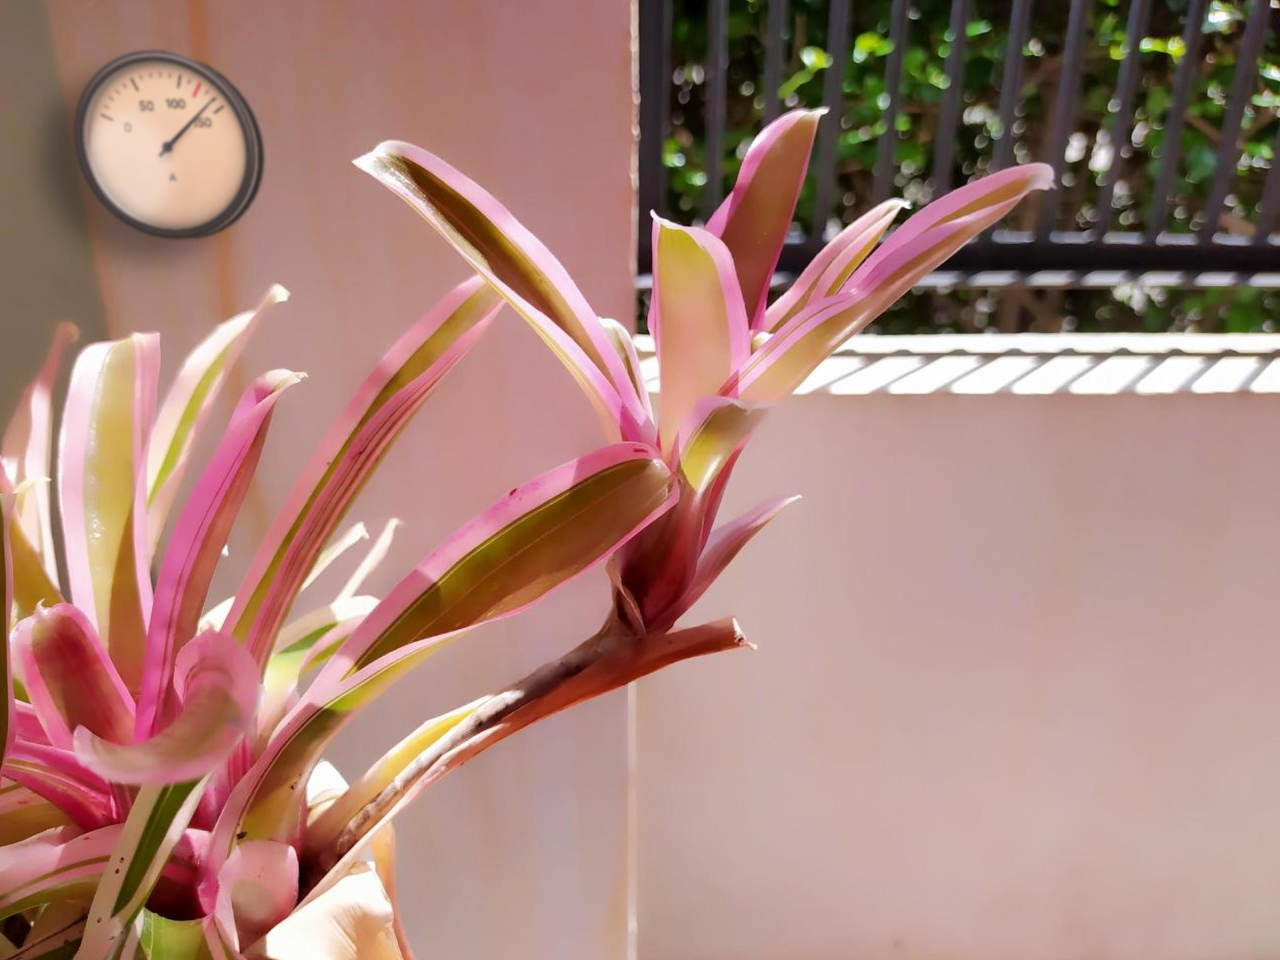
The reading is 140 A
